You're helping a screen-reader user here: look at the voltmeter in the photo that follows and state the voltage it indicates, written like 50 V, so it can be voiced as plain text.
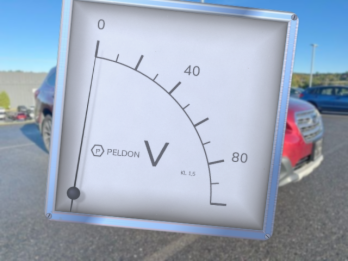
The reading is 0 V
